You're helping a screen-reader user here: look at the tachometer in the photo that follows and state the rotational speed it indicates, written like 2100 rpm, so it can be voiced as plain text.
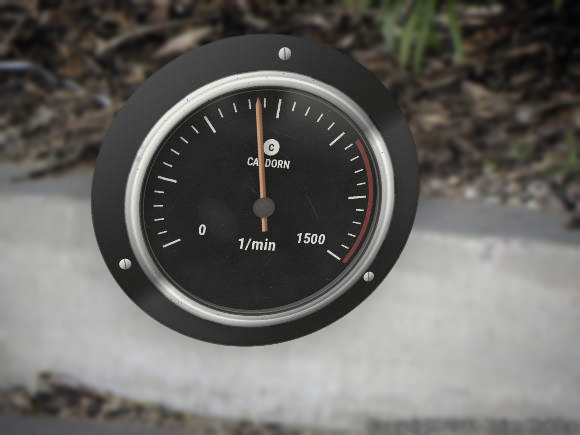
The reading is 675 rpm
